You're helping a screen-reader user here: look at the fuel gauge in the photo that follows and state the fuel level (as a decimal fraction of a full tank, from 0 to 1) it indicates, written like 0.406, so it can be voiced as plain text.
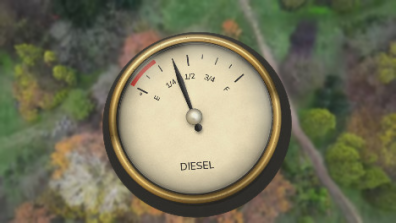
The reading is 0.375
